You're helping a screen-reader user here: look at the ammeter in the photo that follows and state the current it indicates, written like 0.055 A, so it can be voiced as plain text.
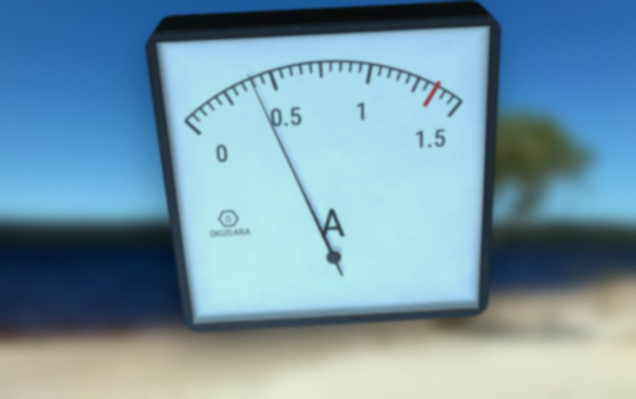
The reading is 0.4 A
